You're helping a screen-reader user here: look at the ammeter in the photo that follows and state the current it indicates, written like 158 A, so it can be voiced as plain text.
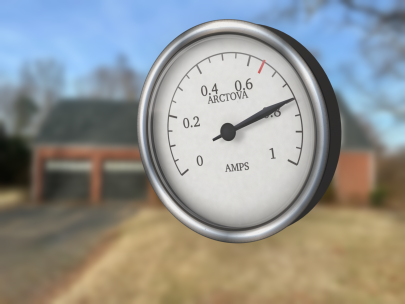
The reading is 0.8 A
